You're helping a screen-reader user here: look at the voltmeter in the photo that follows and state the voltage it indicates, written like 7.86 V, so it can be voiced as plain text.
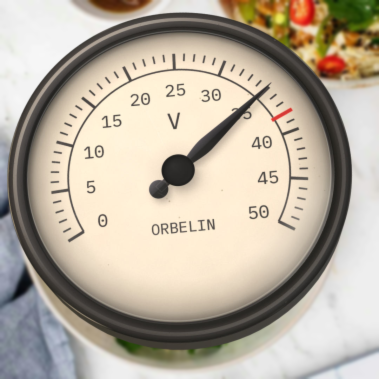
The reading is 35 V
